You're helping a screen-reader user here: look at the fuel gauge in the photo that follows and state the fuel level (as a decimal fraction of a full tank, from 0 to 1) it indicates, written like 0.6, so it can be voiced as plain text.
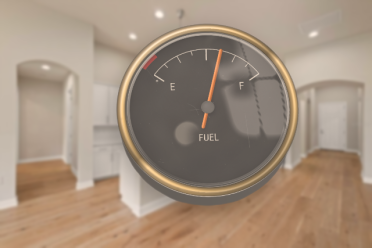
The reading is 0.625
